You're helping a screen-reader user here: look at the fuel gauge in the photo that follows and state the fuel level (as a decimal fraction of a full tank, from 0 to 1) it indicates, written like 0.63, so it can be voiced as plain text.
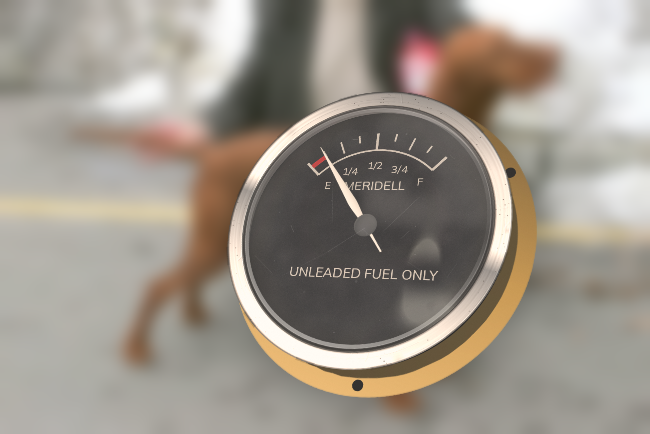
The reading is 0.125
